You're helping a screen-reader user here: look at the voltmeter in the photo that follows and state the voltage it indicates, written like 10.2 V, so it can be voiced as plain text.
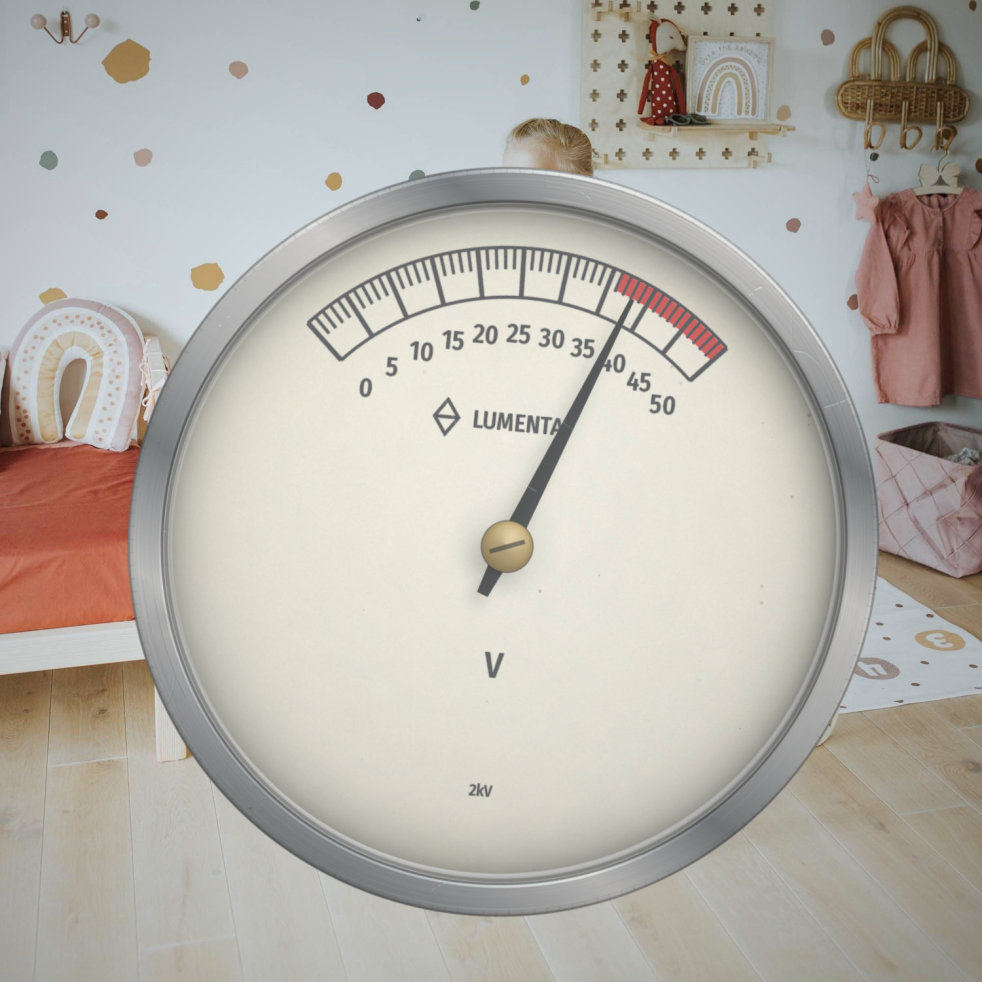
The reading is 38 V
